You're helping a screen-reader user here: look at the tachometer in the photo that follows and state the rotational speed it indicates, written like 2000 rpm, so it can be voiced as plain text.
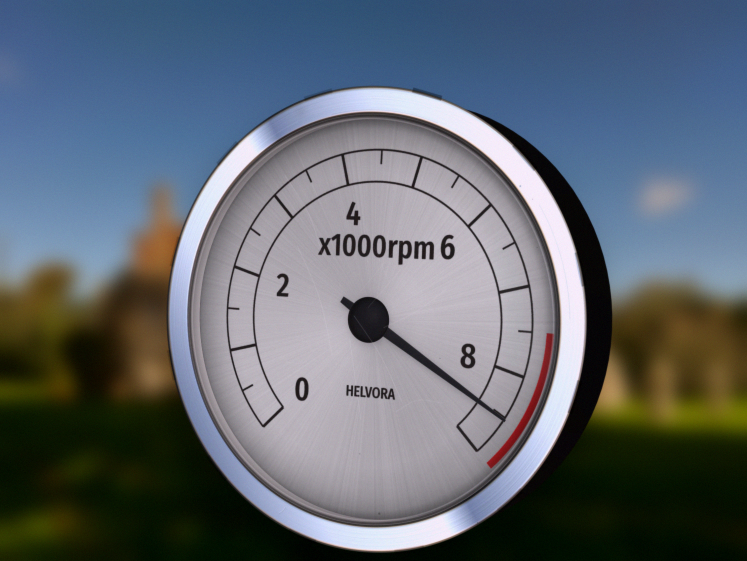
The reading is 8500 rpm
